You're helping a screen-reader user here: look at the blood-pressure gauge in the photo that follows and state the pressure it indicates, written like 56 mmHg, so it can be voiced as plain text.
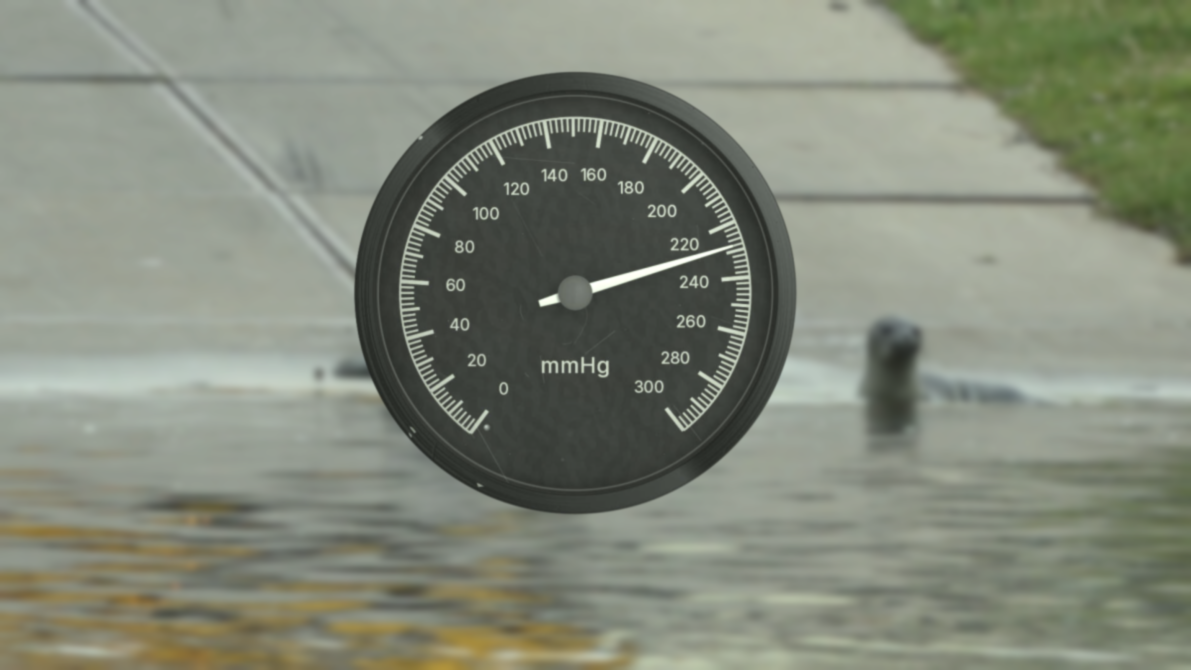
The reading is 228 mmHg
